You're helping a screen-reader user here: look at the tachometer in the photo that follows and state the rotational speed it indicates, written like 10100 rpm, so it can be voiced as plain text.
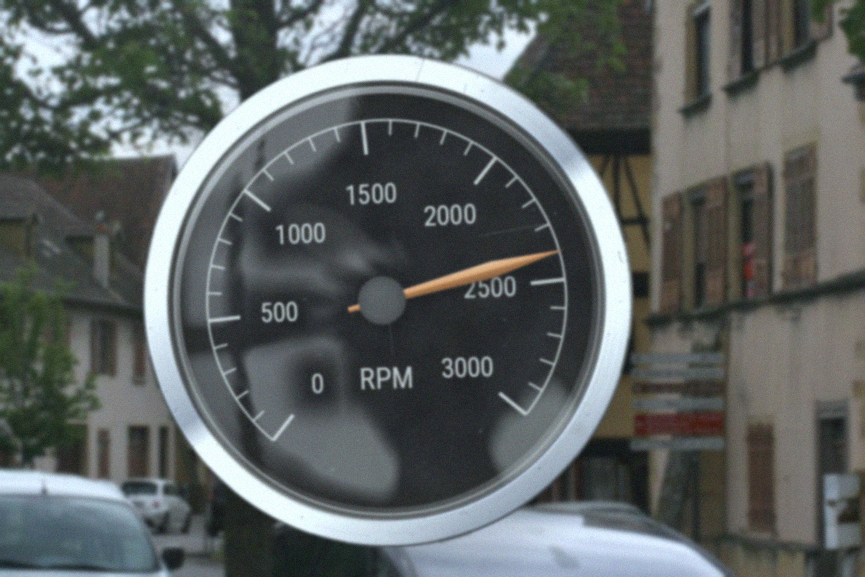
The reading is 2400 rpm
